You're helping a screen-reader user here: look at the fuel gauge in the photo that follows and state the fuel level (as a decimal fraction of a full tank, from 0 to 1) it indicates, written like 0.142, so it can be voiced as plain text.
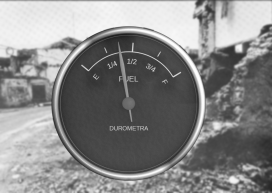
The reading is 0.375
